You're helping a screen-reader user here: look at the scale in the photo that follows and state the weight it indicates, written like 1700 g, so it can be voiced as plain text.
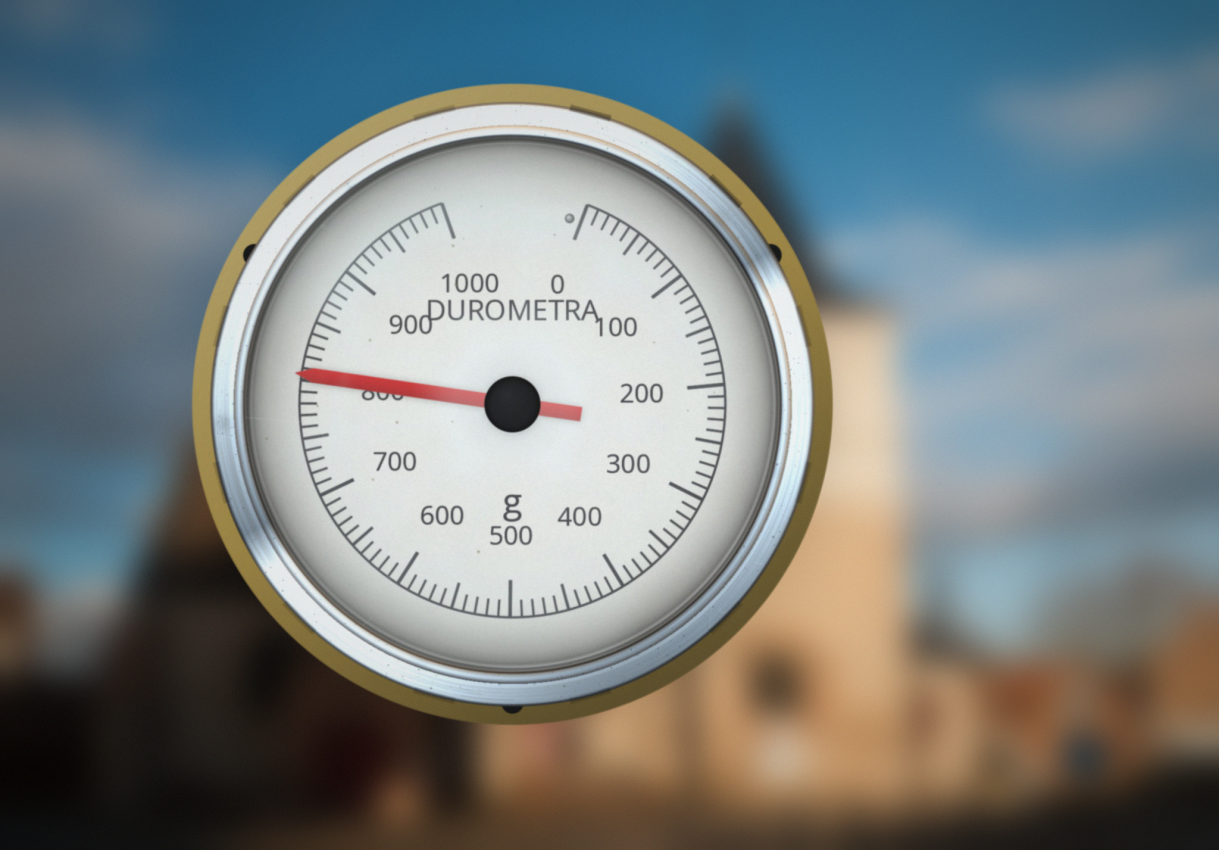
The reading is 805 g
